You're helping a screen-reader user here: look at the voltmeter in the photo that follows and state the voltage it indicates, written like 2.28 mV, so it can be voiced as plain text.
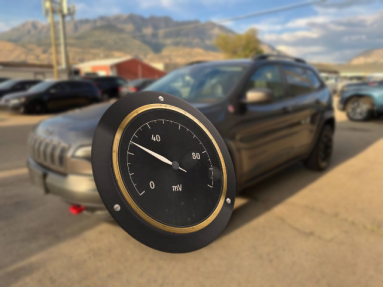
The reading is 25 mV
